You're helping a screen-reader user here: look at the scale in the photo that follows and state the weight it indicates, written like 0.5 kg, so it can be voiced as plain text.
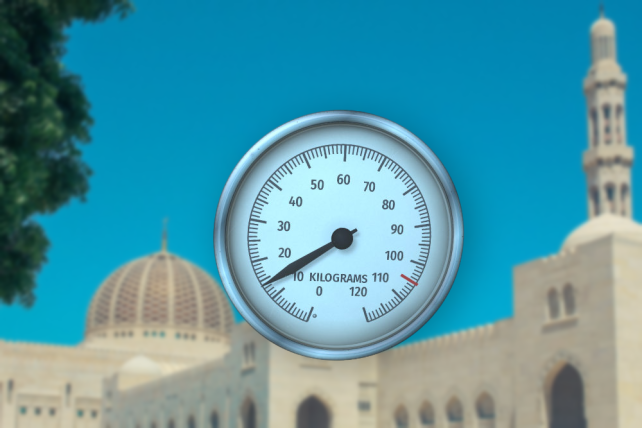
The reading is 14 kg
